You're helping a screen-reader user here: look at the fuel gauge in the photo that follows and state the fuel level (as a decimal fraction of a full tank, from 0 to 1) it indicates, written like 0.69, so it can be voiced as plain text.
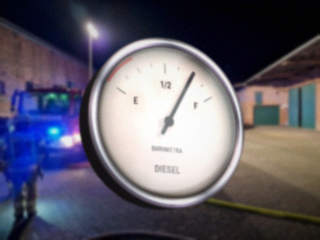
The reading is 0.75
